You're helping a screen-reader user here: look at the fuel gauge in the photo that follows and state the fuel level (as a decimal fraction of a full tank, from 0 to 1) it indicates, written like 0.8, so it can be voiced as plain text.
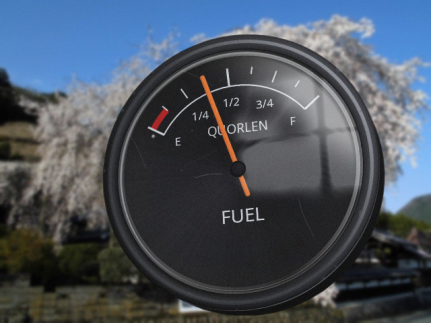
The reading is 0.375
